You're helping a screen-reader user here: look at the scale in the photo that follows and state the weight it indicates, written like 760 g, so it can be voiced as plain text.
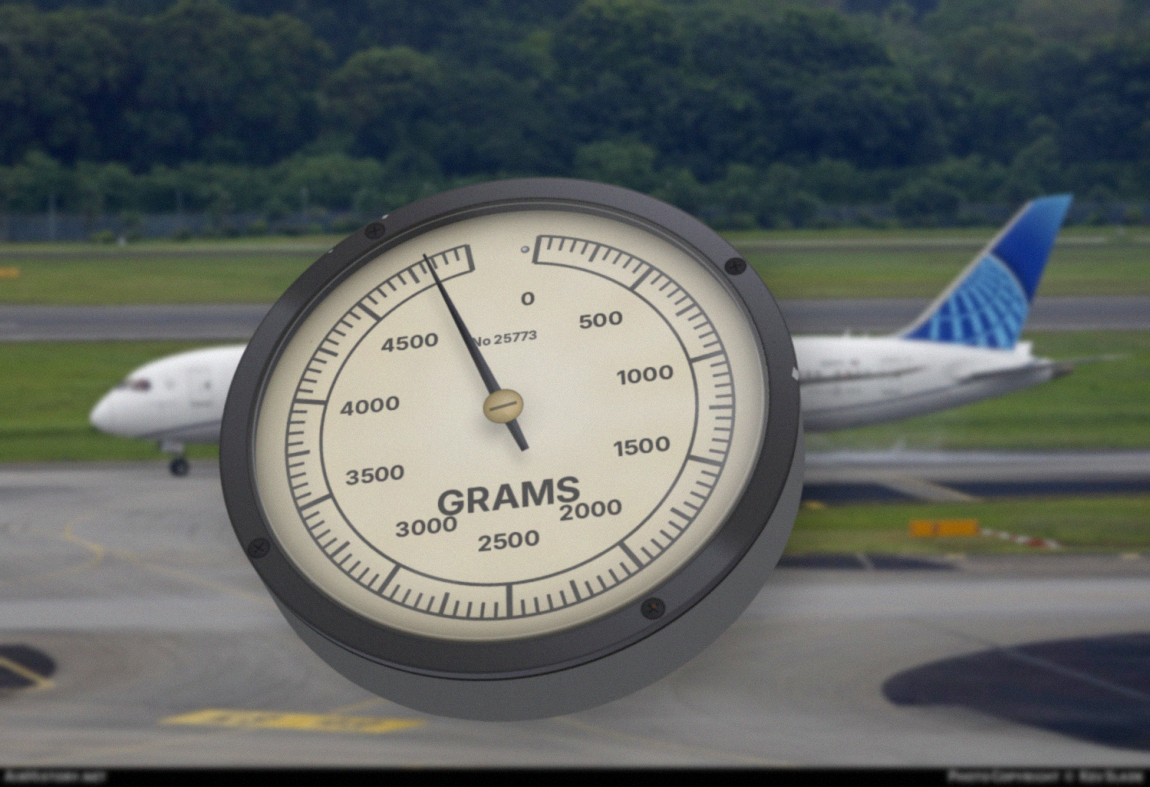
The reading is 4825 g
